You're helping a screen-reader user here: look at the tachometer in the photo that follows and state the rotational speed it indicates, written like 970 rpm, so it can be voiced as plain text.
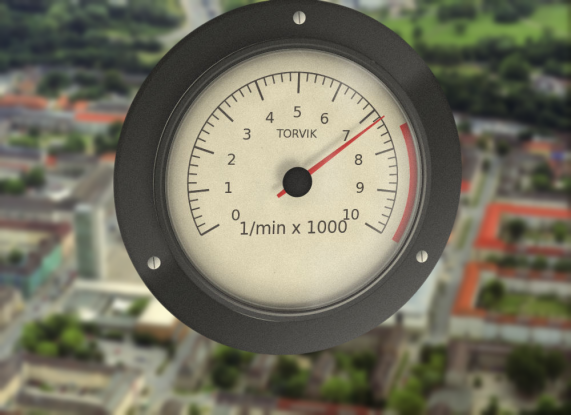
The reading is 7200 rpm
